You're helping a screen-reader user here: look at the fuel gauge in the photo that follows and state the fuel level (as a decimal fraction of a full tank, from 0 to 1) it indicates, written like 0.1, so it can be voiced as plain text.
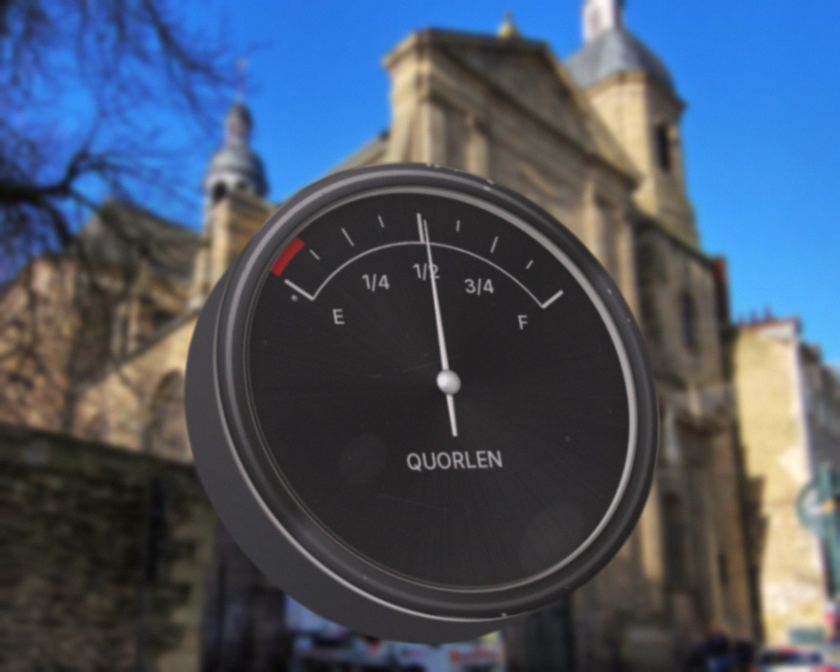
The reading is 0.5
